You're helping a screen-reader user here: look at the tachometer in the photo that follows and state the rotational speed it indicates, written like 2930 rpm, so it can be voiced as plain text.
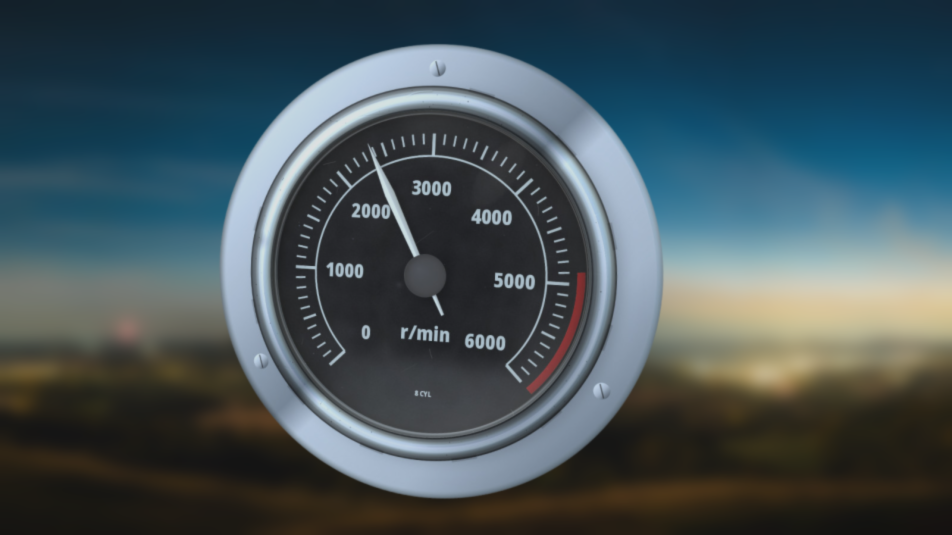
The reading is 2400 rpm
